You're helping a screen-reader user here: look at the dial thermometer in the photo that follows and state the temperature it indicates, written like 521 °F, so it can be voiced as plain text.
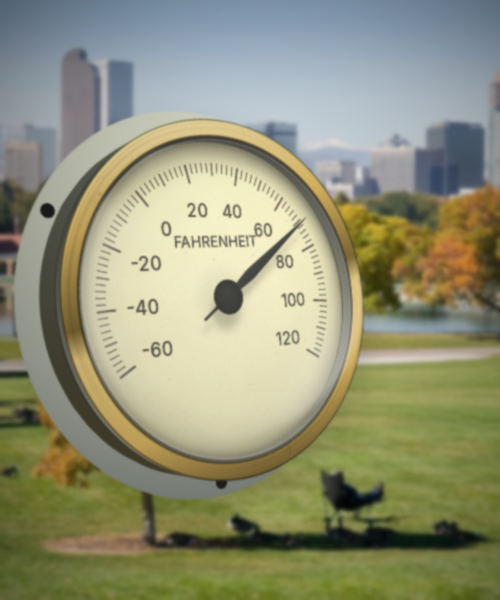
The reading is 70 °F
